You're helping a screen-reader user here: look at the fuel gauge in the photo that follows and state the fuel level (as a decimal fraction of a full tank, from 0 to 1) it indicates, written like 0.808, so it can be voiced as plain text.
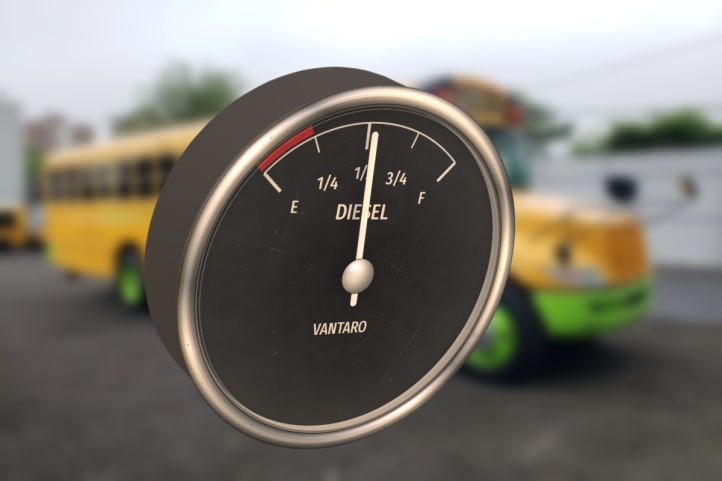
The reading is 0.5
